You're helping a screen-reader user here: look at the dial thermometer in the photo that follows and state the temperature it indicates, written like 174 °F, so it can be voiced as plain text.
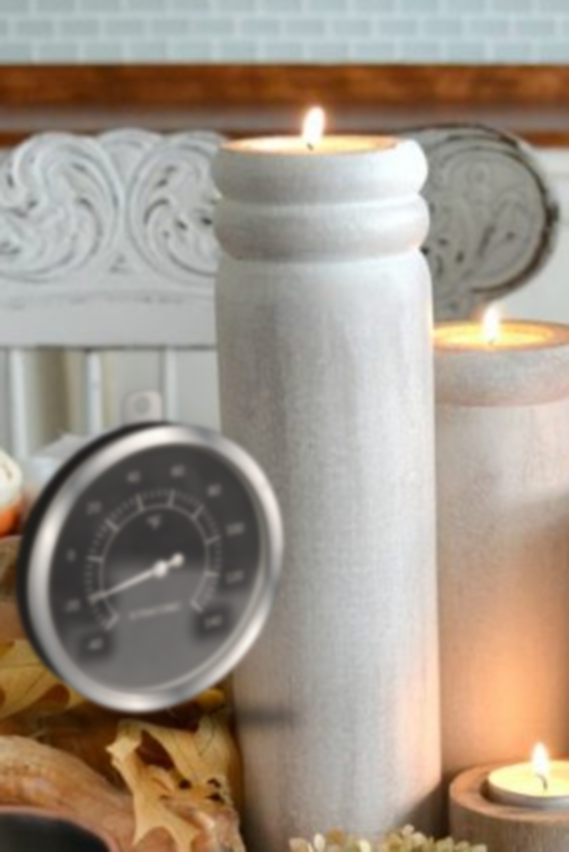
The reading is -20 °F
